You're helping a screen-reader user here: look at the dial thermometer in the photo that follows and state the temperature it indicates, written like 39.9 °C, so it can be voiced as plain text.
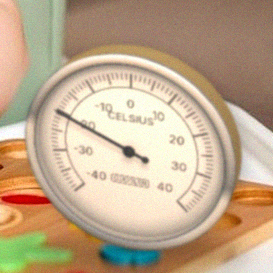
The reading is -20 °C
